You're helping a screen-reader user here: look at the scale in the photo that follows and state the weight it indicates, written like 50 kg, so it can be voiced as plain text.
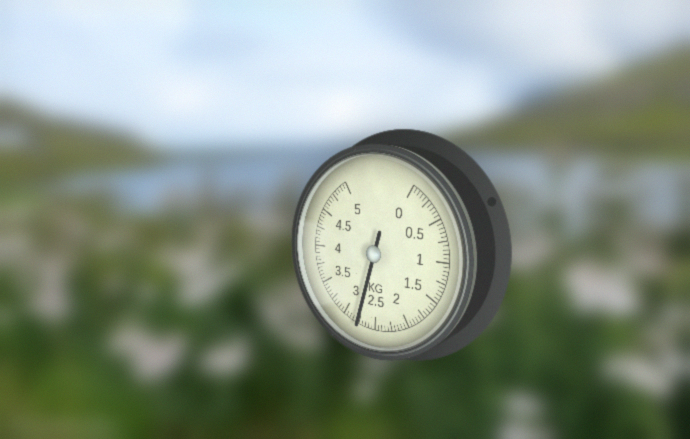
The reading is 2.75 kg
